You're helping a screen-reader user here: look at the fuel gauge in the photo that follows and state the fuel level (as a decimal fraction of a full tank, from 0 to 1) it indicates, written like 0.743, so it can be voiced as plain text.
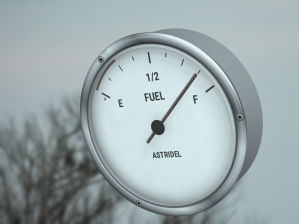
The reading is 0.875
